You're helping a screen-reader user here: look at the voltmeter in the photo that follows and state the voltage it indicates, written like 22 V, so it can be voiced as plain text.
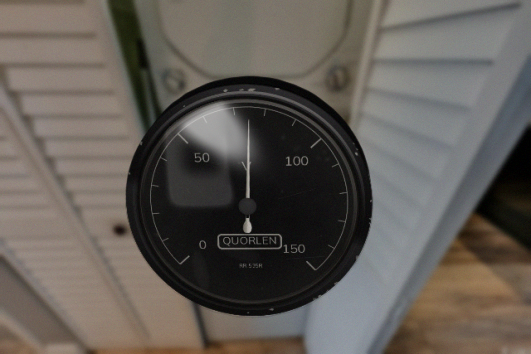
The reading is 75 V
